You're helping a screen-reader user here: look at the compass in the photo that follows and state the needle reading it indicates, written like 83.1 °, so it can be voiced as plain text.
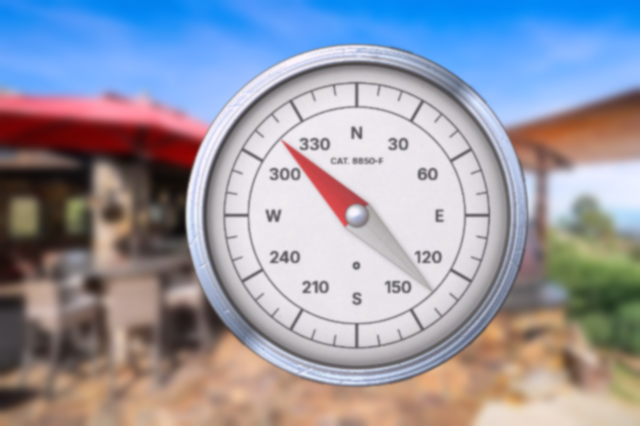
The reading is 315 °
